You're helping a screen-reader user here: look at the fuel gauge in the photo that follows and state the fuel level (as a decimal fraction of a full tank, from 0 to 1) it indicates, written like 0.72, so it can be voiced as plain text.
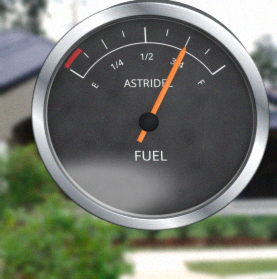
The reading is 0.75
